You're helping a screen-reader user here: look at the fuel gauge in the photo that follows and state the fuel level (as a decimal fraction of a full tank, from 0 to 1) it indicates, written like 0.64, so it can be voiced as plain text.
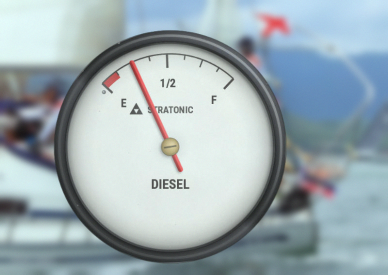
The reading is 0.25
